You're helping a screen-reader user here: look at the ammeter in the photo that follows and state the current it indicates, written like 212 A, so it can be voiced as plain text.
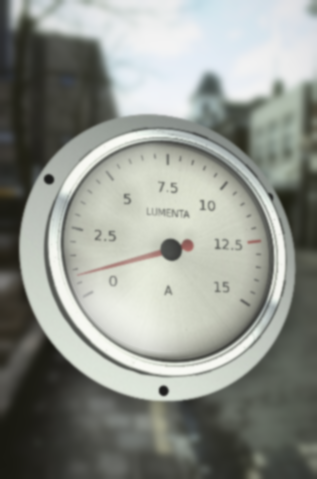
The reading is 0.75 A
